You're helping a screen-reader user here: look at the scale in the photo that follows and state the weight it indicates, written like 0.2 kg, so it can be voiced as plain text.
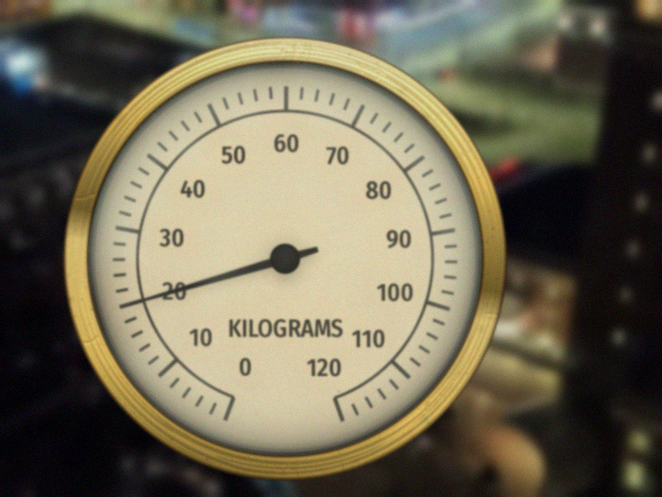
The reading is 20 kg
